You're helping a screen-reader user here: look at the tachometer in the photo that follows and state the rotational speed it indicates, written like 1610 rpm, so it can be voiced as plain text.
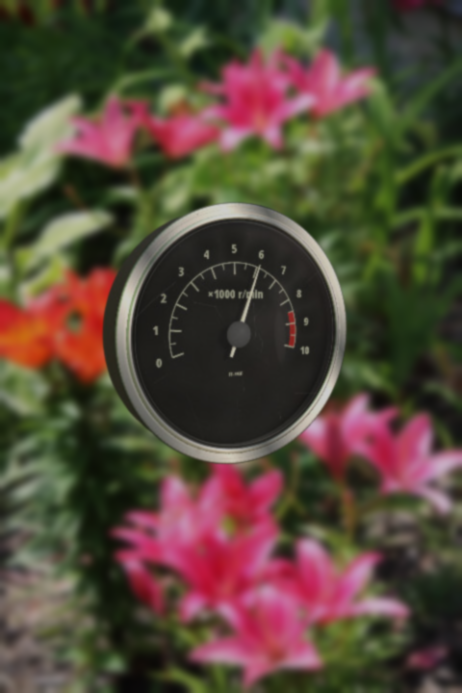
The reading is 6000 rpm
